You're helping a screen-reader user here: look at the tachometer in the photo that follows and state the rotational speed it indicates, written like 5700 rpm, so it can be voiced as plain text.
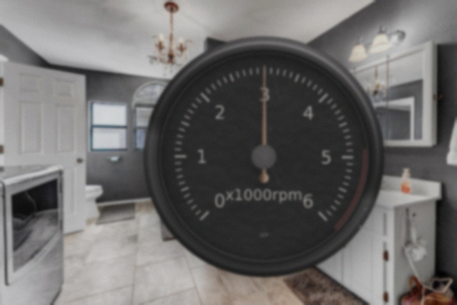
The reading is 3000 rpm
